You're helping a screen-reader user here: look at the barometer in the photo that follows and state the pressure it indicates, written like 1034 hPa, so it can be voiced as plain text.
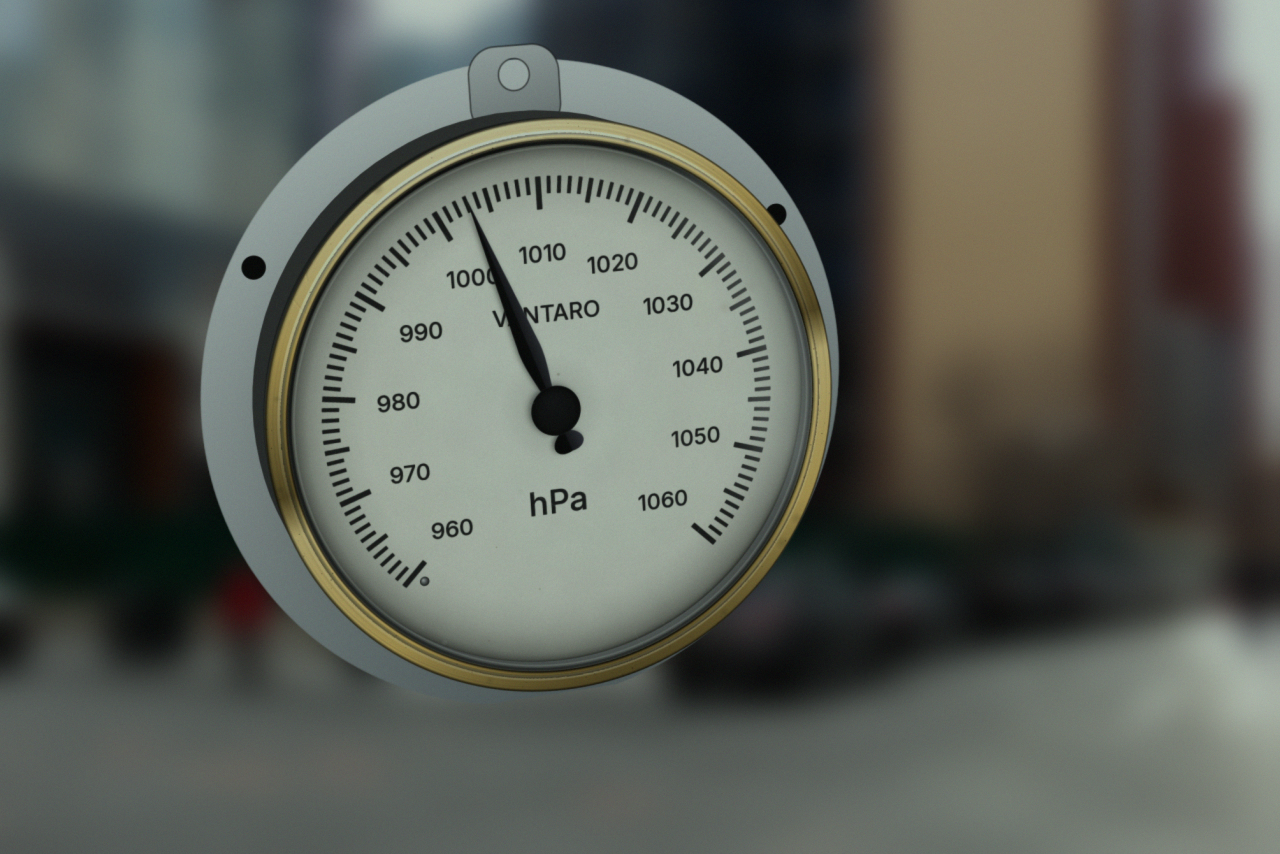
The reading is 1003 hPa
